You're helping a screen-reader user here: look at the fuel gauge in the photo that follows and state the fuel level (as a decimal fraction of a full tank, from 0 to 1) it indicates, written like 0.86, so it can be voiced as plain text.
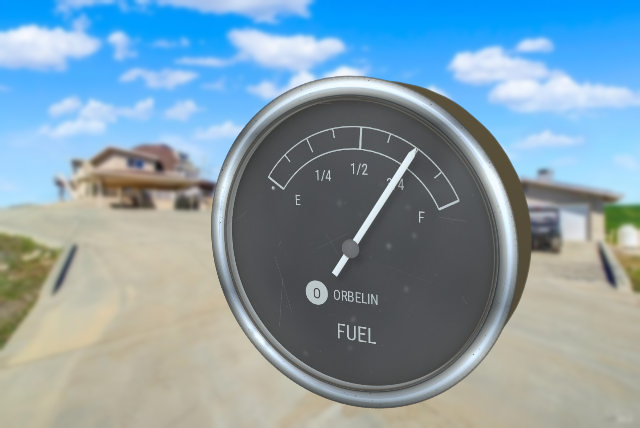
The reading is 0.75
